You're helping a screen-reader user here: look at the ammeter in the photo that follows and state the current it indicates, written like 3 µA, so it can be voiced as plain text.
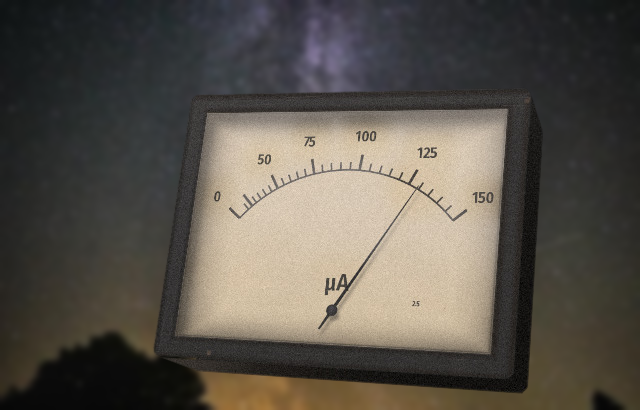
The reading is 130 µA
